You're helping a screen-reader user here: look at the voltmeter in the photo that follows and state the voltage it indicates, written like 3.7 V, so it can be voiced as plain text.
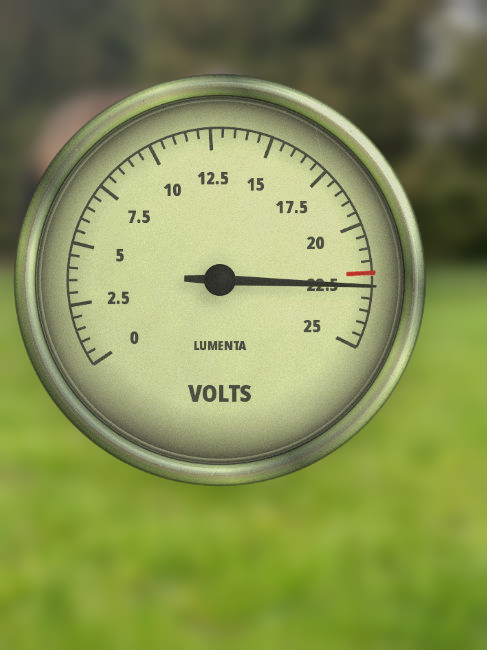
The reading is 22.5 V
